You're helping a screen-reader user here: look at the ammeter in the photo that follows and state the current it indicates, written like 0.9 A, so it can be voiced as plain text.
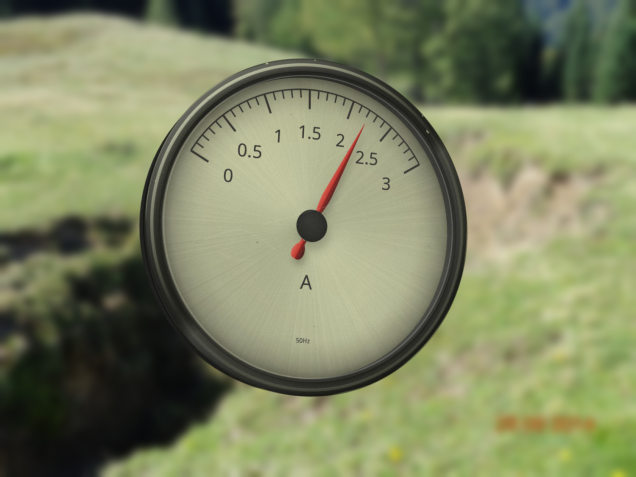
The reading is 2.2 A
